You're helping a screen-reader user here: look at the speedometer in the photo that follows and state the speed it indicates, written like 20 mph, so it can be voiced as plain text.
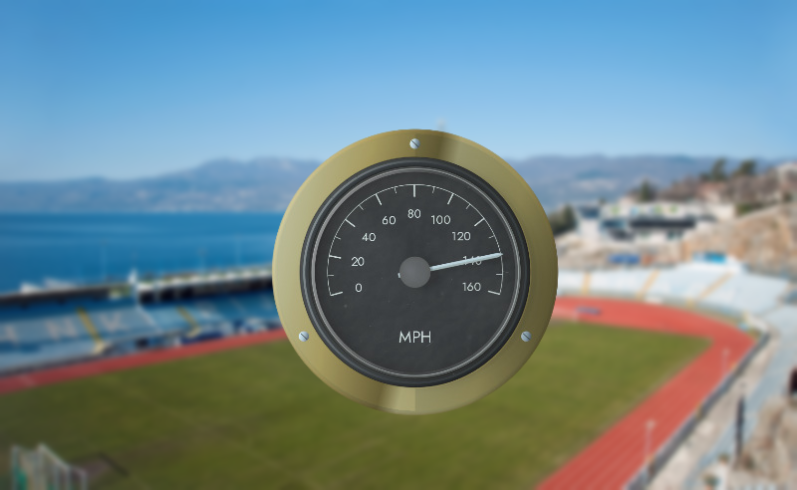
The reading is 140 mph
